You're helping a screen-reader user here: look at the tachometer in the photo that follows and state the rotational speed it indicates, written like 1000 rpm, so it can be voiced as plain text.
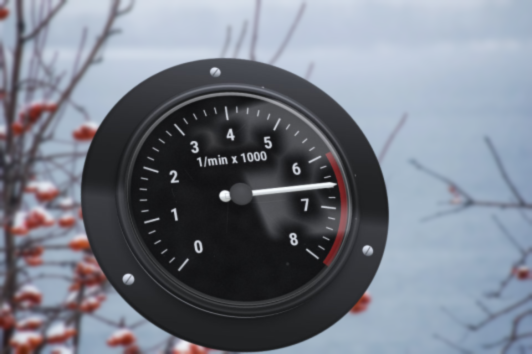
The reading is 6600 rpm
